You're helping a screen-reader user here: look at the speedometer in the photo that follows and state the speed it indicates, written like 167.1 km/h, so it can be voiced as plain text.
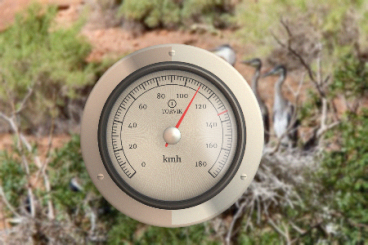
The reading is 110 km/h
